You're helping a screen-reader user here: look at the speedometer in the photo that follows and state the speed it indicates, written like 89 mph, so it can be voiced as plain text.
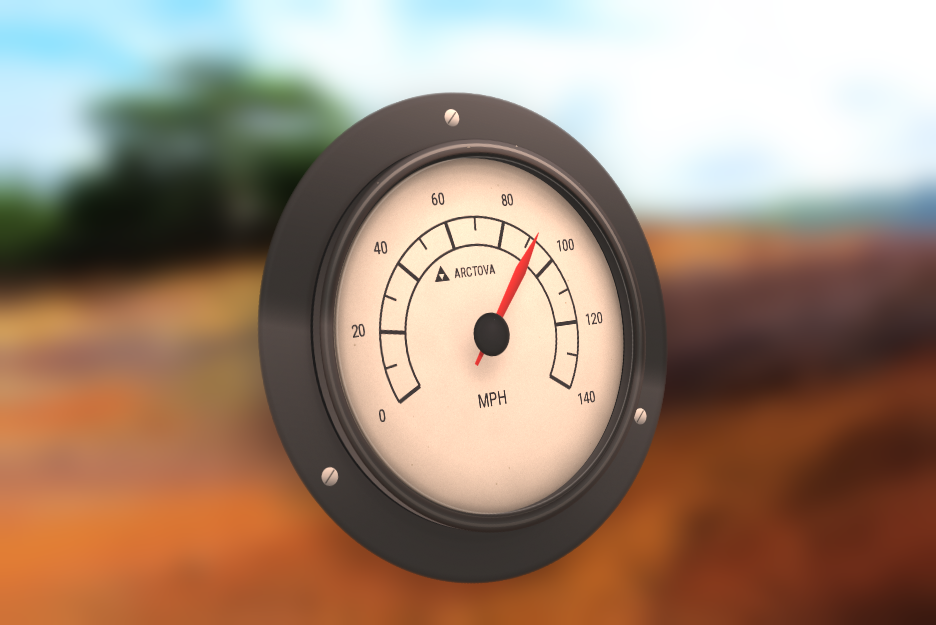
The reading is 90 mph
